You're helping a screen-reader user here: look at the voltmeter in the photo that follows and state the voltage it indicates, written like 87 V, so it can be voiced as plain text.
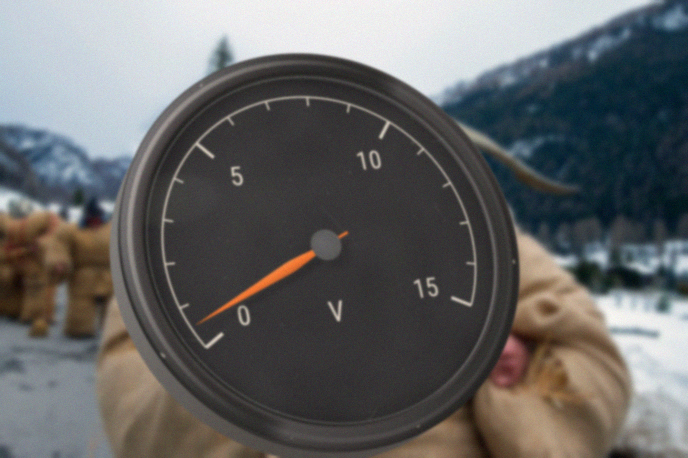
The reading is 0.5 V
